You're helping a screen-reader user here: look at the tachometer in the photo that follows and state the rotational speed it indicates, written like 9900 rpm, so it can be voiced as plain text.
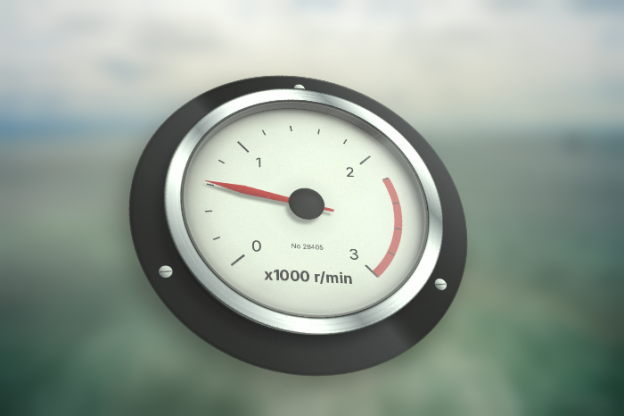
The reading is 600 rpm
